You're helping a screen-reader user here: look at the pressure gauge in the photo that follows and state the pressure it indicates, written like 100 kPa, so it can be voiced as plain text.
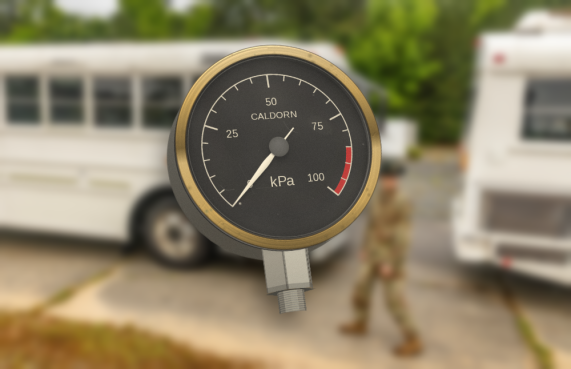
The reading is 0 kPa
